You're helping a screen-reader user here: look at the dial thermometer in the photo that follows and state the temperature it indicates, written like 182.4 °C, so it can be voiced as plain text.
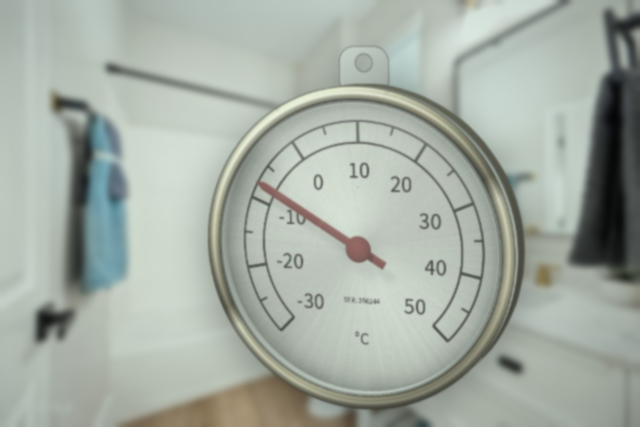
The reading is -7.5 °C
